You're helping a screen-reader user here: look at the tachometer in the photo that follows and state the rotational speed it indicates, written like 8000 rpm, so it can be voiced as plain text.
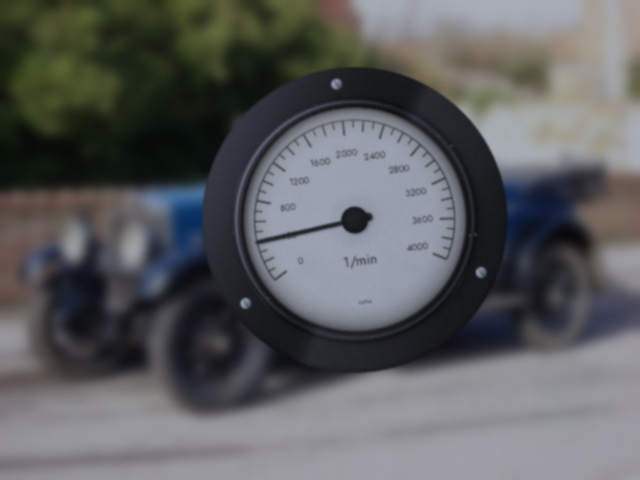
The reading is 400 rpm
